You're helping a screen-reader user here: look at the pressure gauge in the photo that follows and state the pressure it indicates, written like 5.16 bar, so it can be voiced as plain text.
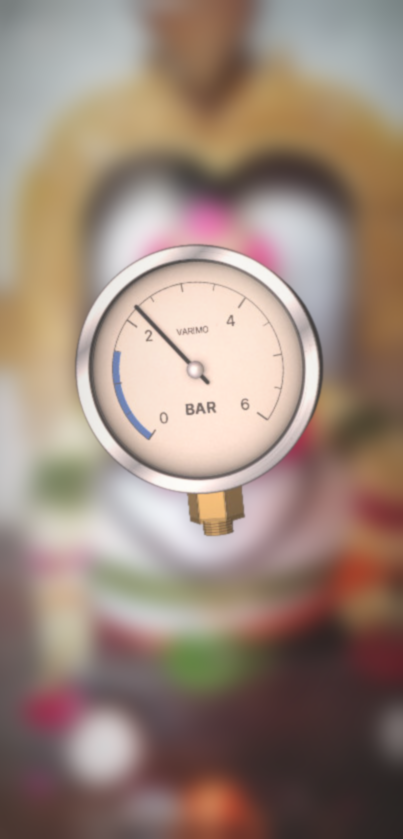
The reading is 2.25 bar
